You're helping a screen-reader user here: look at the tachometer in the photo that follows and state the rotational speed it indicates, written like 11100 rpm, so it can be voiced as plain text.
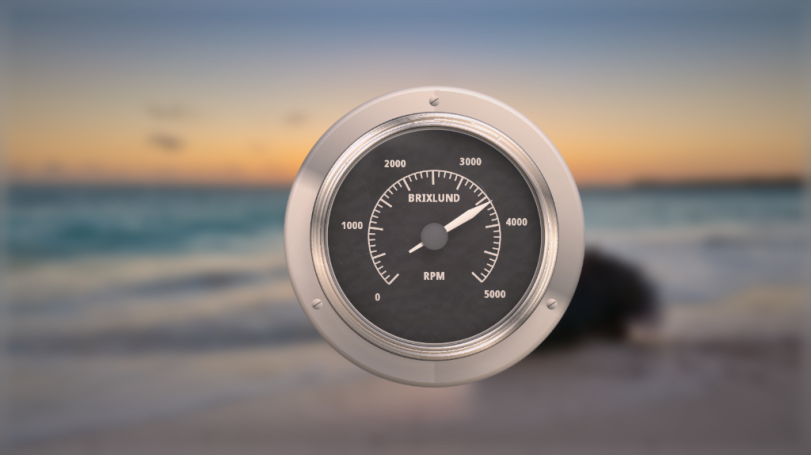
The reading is 3600 rpm
